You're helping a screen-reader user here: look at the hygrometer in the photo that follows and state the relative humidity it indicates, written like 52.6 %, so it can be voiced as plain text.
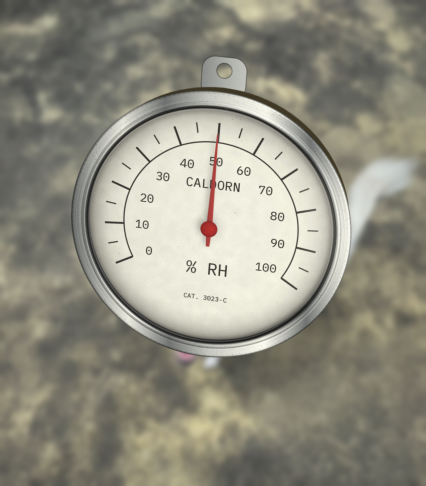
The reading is 50 %
